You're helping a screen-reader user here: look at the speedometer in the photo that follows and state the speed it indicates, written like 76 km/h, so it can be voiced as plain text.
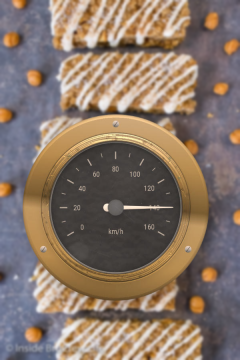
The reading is 140 km/h
